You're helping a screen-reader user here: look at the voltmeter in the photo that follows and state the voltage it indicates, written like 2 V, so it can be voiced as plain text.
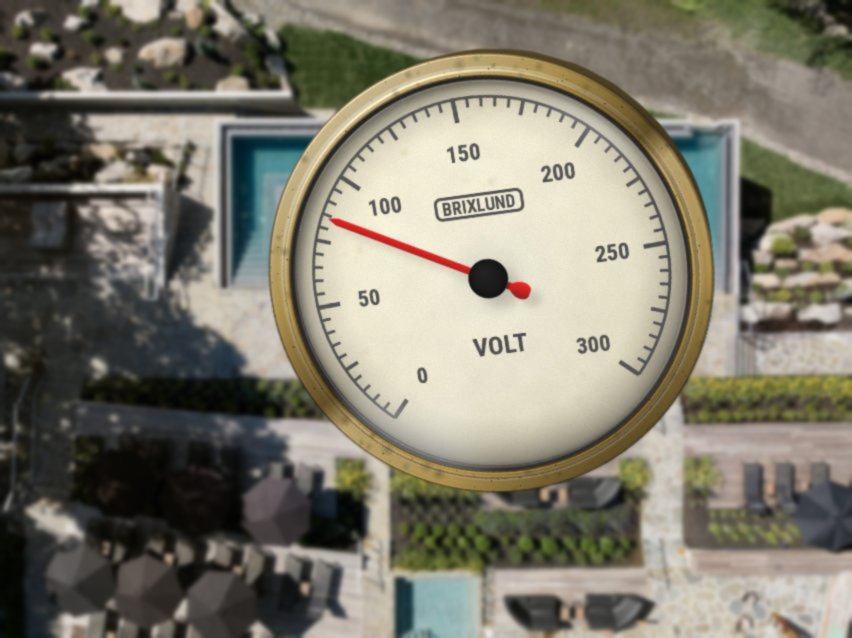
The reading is 85 V
